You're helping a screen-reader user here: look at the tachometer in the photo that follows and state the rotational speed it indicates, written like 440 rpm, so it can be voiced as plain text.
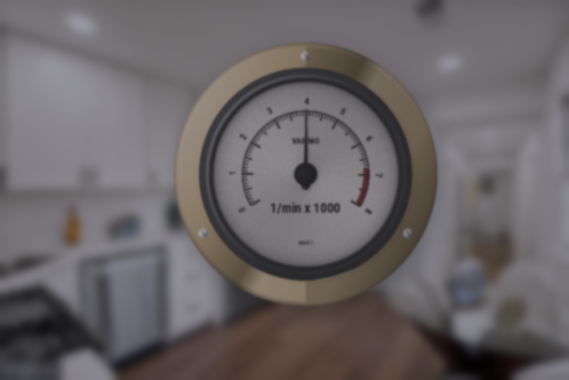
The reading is 4000 rpm
